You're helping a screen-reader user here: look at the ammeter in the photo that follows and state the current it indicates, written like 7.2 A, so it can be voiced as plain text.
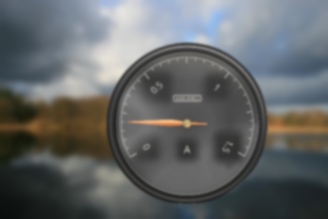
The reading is 0.2 A
